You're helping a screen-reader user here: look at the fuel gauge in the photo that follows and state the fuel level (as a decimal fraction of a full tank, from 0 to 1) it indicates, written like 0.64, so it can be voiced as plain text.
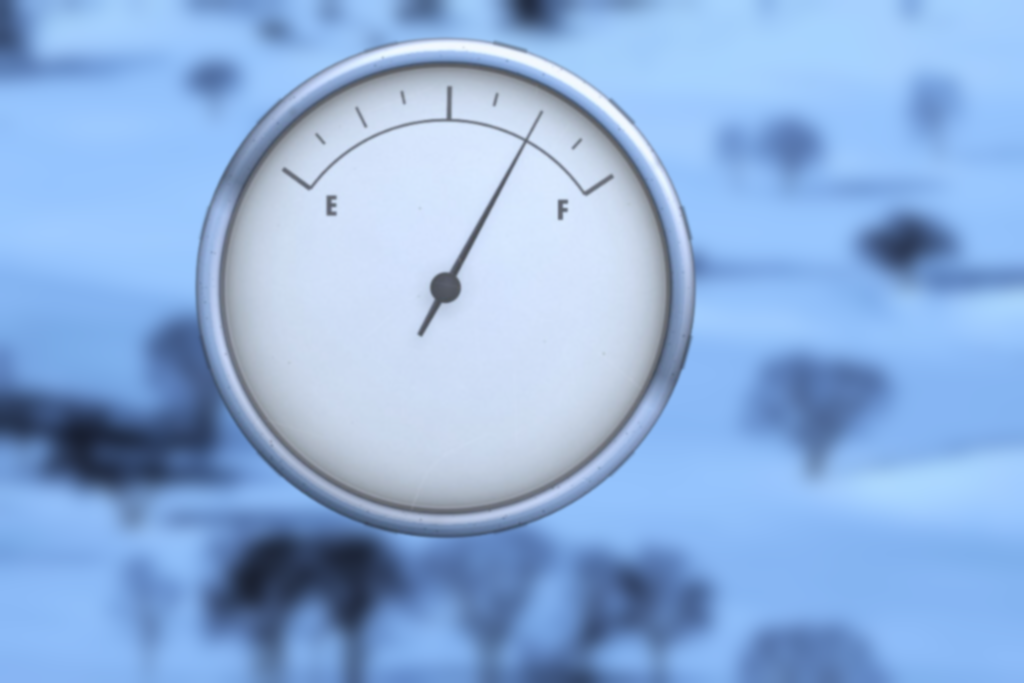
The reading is 0.75
